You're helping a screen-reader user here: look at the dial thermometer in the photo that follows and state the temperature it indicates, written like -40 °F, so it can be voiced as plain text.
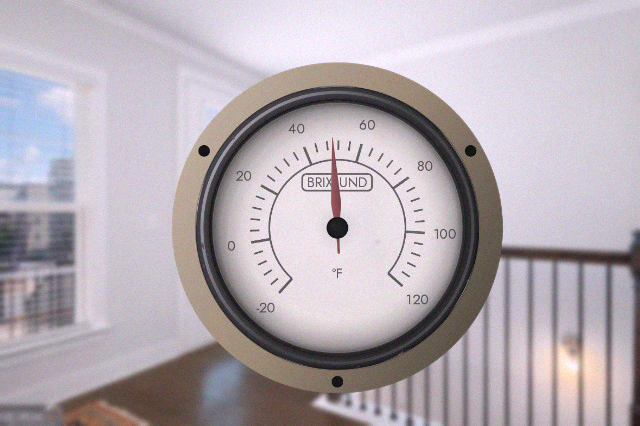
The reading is 50 °F
